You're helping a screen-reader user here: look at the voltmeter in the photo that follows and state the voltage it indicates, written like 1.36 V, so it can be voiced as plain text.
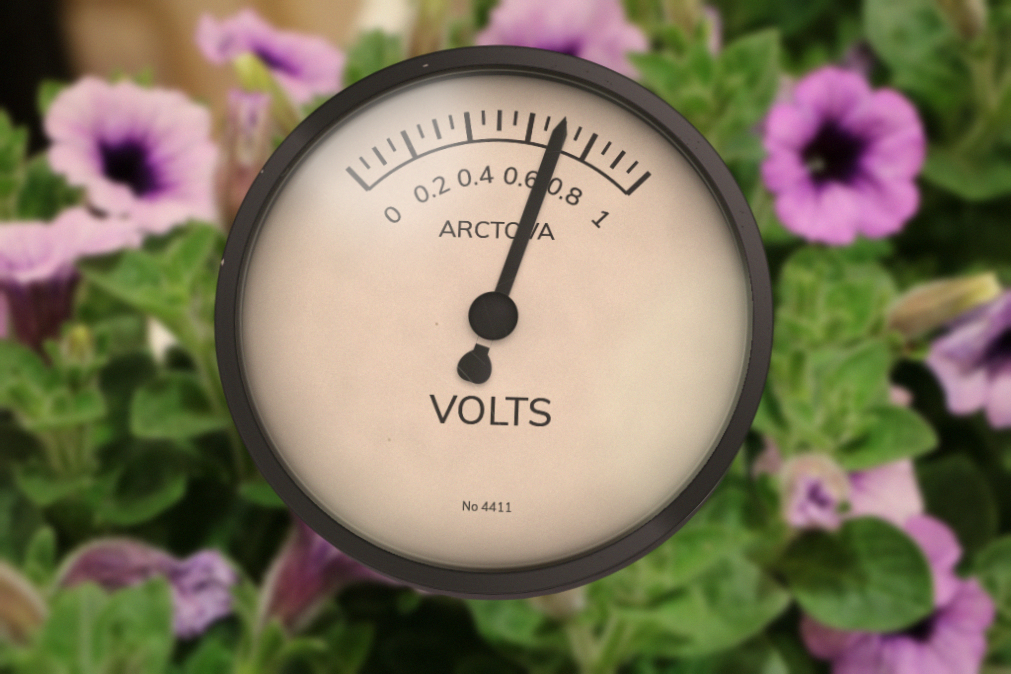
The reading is 0.7 V
